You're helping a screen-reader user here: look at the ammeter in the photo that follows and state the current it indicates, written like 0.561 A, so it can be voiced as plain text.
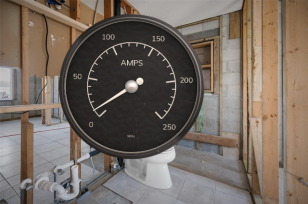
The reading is 10 A
